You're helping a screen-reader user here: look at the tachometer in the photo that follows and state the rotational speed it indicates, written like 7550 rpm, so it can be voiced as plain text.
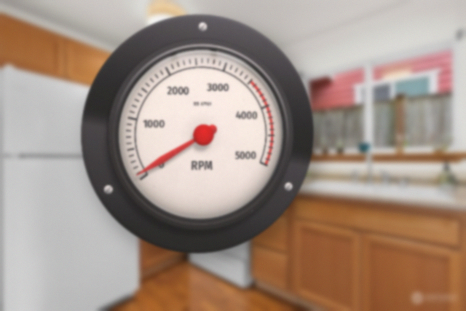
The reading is 100 rpm
